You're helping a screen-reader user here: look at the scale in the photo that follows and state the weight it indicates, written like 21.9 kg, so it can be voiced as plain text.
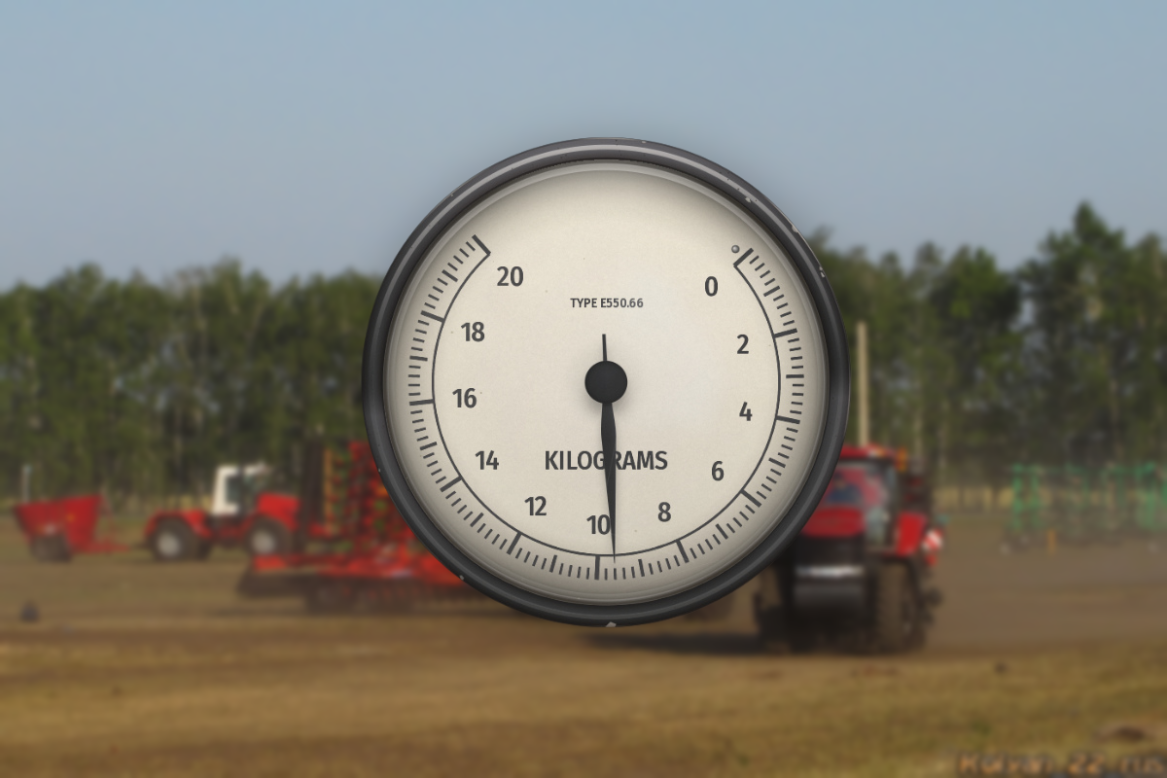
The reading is 9.6 kg
